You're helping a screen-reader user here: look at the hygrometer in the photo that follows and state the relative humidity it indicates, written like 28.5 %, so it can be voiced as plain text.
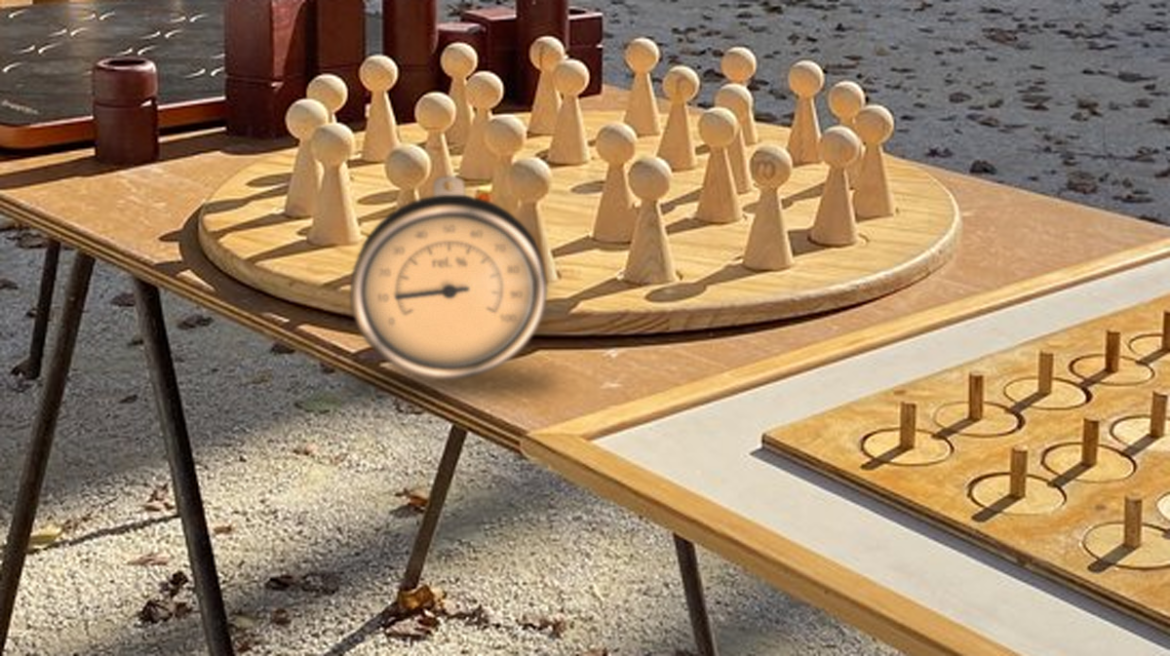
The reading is 10 %
